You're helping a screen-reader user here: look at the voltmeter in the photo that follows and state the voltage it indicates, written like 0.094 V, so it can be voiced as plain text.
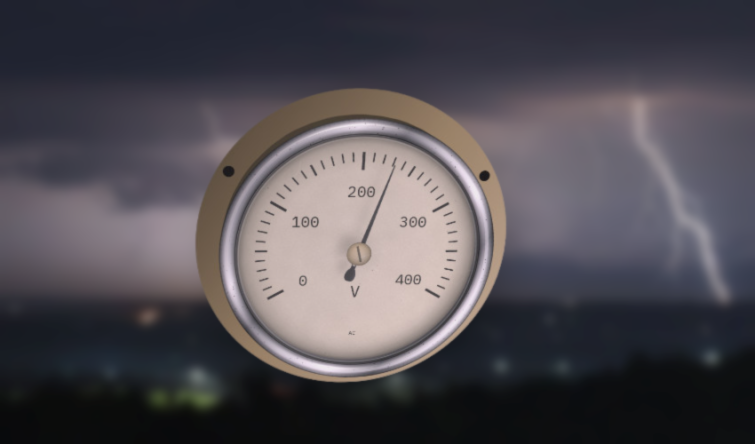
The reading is 230 V
